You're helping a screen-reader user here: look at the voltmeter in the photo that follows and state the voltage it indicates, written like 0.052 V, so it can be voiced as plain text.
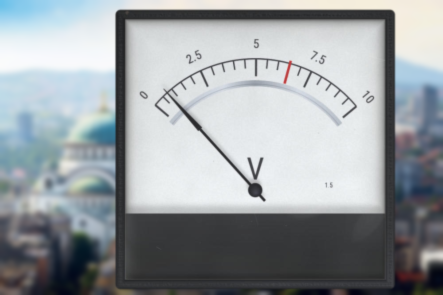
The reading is 0.75 V
